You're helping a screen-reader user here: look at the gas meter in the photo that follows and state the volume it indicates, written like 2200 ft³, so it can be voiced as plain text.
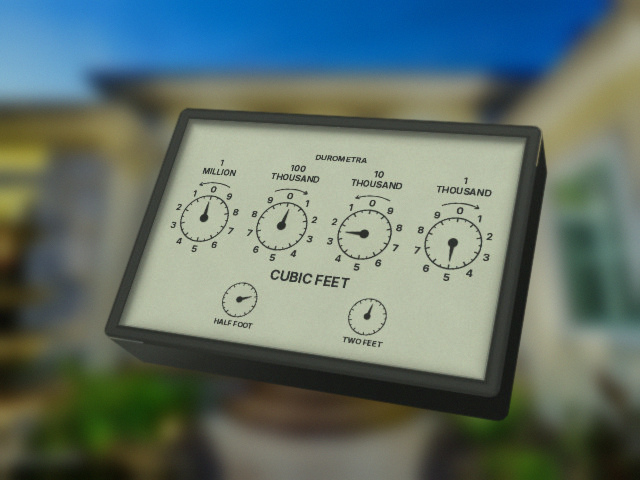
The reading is 2500 ft³
